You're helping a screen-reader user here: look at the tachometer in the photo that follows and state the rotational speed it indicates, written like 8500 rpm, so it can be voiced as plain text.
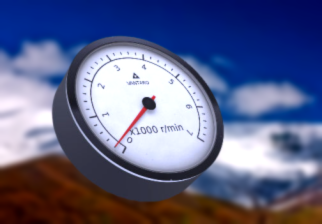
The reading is 200 rpm
